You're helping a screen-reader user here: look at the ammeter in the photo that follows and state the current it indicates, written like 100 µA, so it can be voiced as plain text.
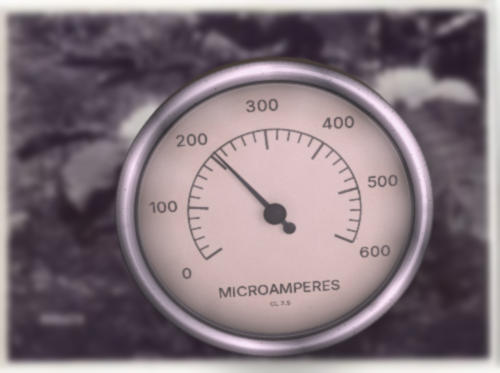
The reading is 210 µA
